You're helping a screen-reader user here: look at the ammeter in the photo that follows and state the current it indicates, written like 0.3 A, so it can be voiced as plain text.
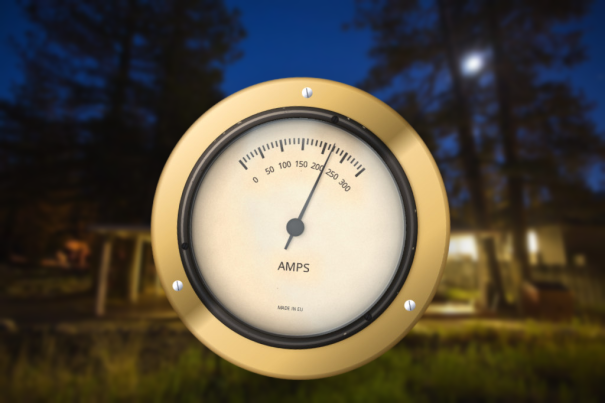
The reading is 220 A
